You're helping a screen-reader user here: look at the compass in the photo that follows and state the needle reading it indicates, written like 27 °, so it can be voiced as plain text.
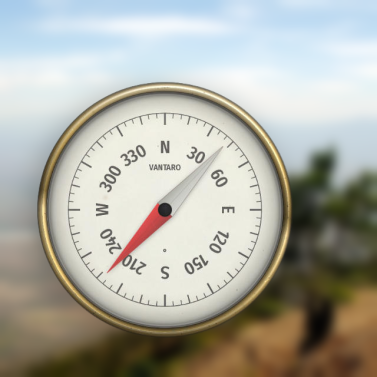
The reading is 222.5 °
